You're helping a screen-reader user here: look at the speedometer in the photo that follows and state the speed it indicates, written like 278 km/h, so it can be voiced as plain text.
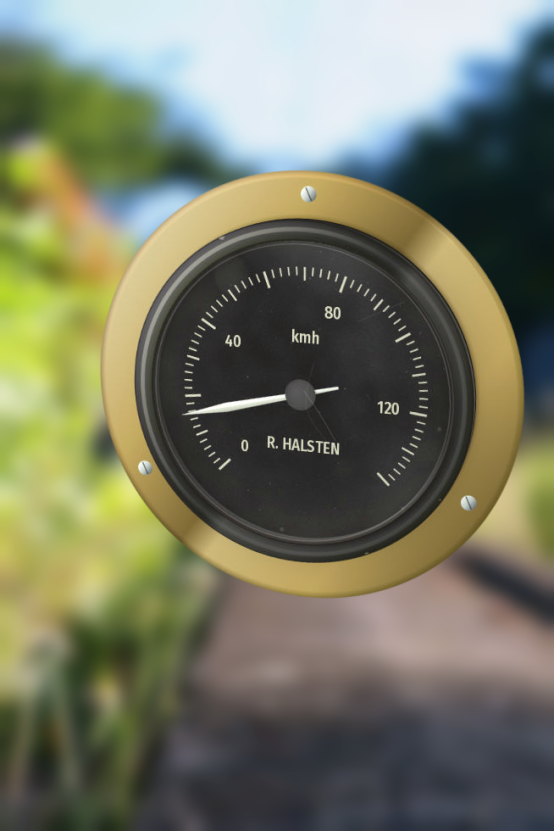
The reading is 16 km/h
